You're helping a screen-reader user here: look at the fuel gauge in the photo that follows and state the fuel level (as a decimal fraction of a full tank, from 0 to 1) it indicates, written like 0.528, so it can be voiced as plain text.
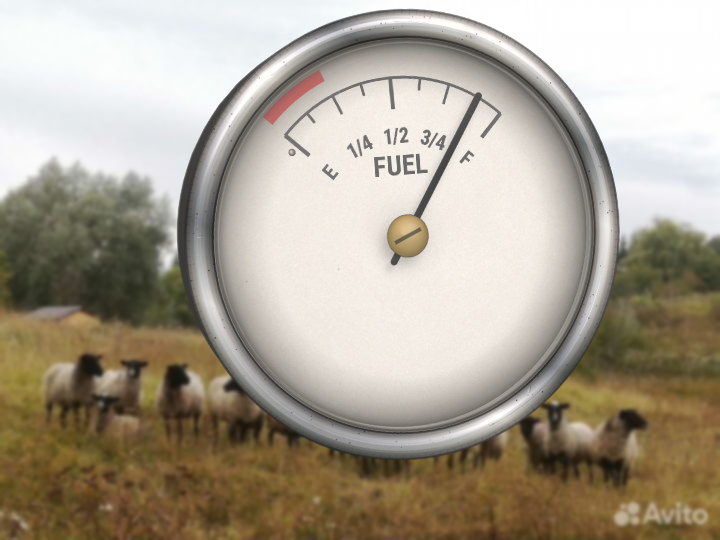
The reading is 0.875
